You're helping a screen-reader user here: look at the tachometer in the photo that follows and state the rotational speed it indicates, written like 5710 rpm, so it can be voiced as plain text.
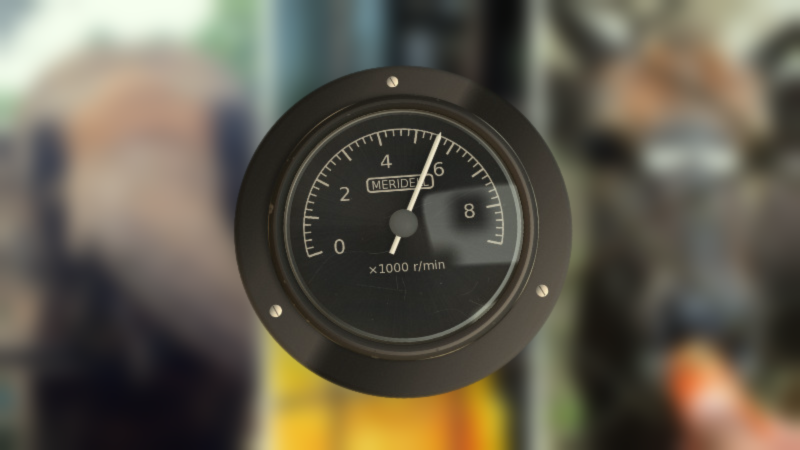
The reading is 5600 rpm
